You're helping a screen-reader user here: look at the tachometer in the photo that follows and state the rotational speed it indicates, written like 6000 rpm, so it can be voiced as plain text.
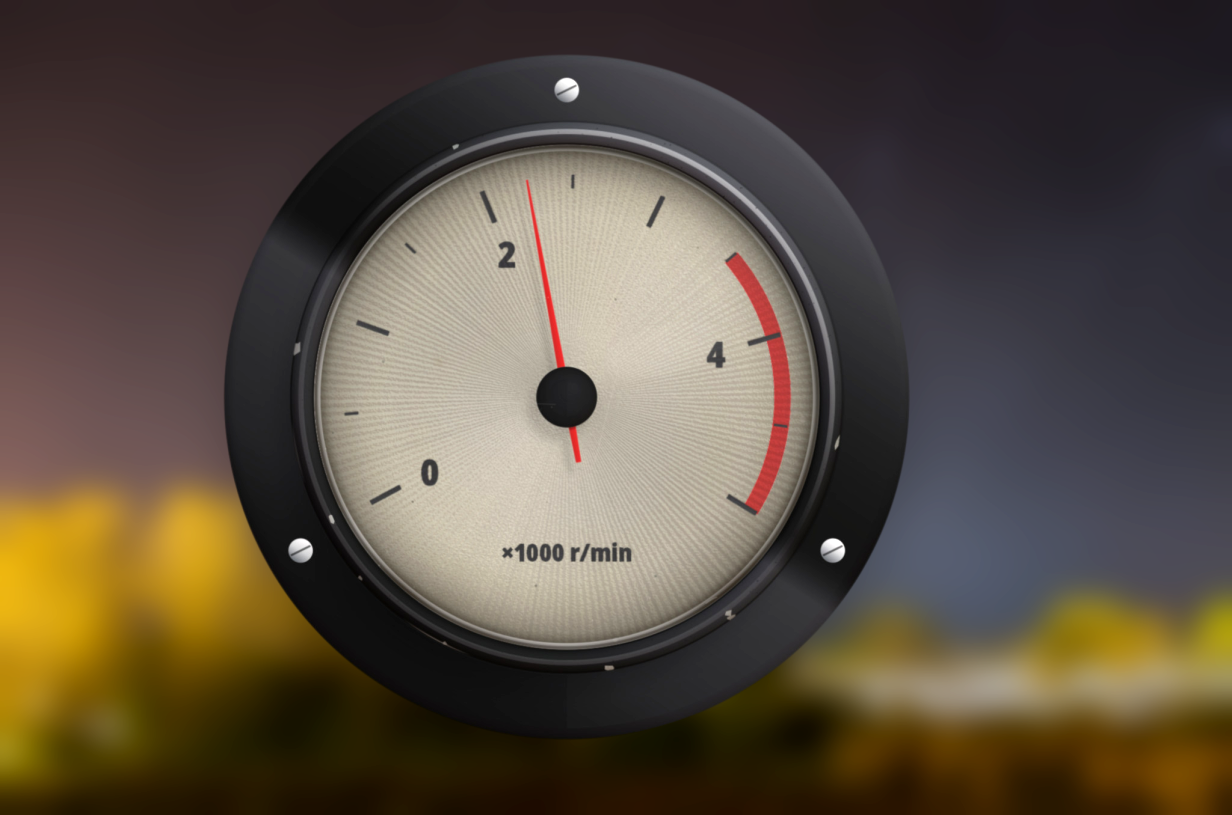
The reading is 2250 rpm
